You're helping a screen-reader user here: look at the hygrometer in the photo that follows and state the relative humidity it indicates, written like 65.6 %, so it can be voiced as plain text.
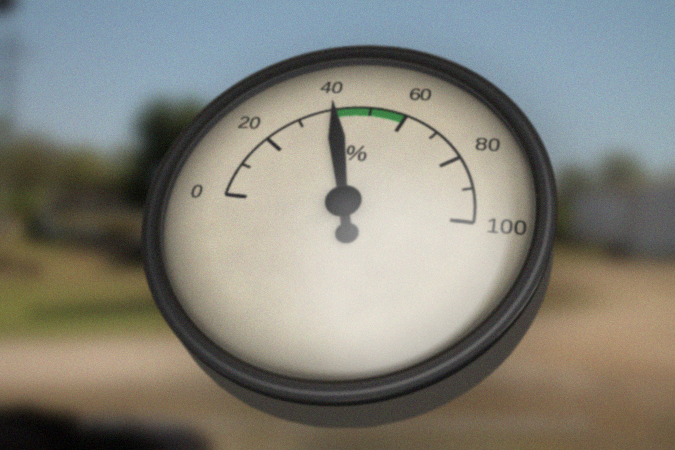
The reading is 40 %
